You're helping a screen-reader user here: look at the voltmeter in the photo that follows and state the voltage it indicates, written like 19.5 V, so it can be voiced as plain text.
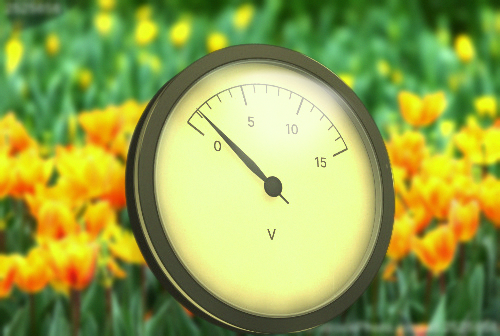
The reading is 1 V
